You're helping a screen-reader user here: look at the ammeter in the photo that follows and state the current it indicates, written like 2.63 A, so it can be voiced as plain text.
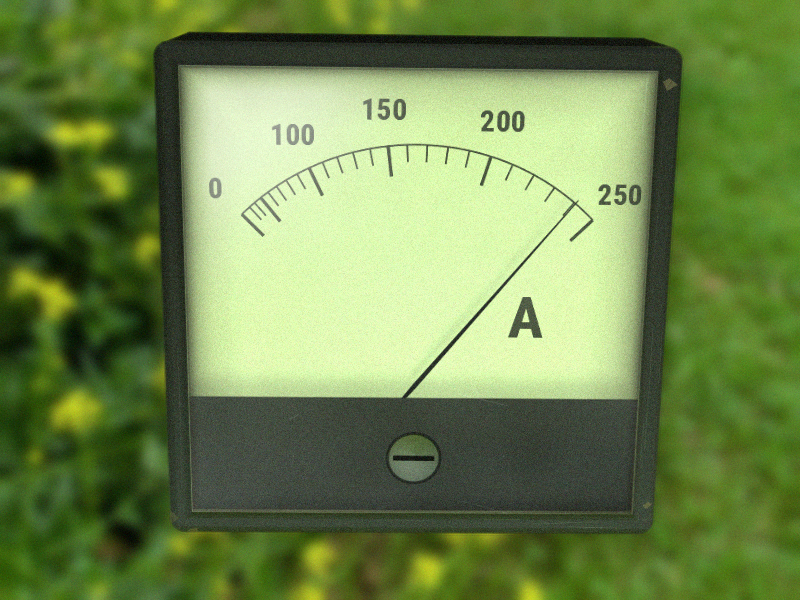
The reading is 240 A
